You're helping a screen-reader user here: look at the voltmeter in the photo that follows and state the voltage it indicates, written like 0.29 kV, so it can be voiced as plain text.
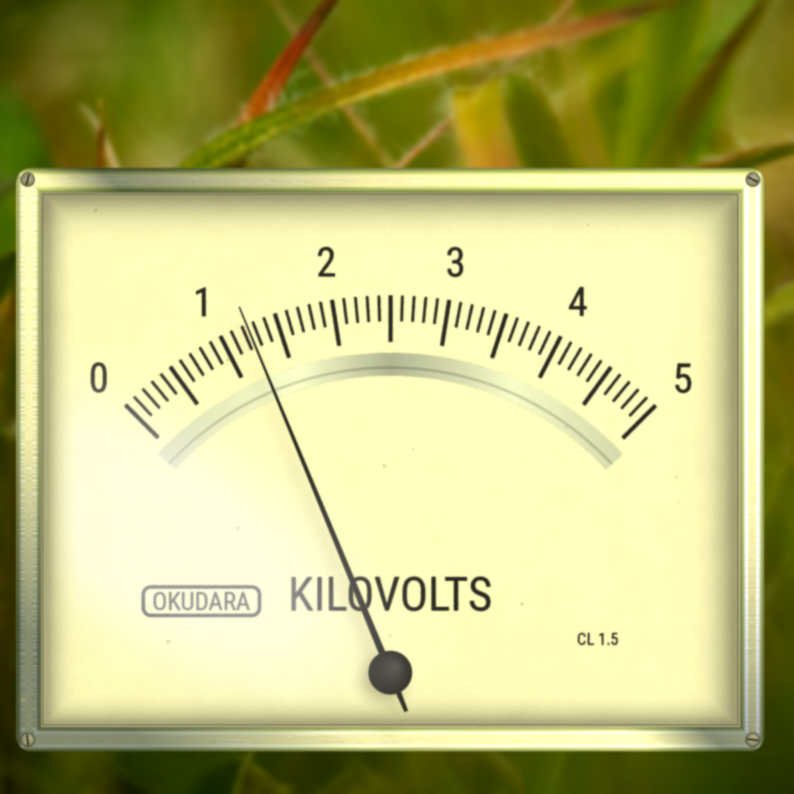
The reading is 1.25 kV
